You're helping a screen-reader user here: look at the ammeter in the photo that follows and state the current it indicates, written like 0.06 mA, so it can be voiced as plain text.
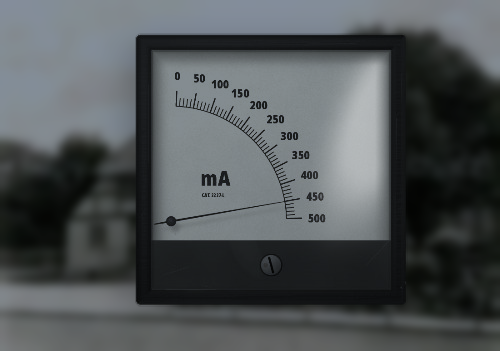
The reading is 450 mA
